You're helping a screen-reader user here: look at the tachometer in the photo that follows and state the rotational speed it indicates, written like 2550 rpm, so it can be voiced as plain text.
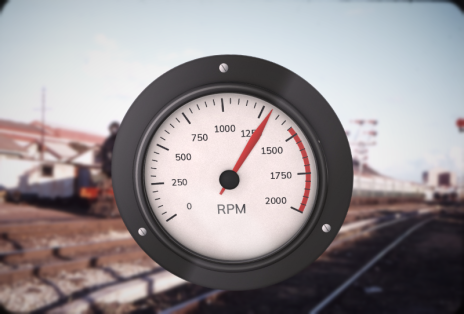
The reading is 1300 rpm
